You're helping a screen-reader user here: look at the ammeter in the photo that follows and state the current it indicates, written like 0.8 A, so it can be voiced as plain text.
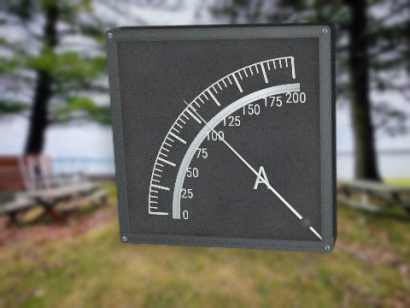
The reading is 105 A
